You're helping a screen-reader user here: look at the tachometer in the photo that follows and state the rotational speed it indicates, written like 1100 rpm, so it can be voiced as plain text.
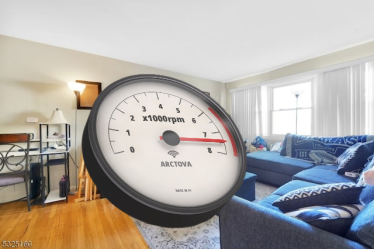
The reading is 7500 rpm
